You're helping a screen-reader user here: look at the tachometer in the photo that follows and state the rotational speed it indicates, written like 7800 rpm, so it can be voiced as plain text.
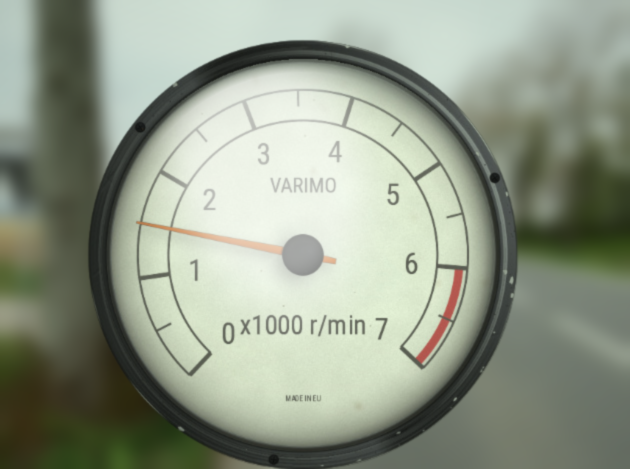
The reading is 1500 rpm
